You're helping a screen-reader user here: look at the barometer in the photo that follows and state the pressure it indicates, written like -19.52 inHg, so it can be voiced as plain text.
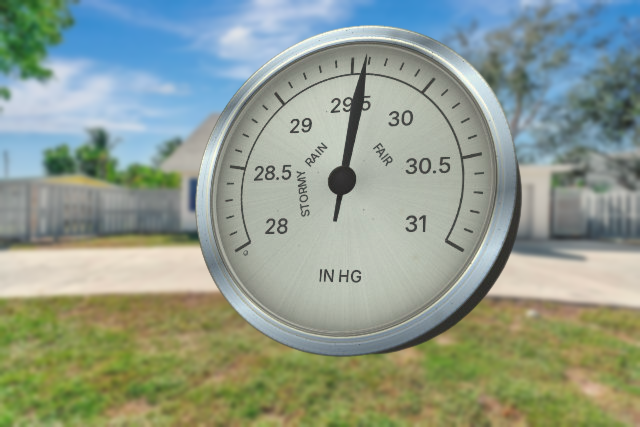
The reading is 29.6 inHg
